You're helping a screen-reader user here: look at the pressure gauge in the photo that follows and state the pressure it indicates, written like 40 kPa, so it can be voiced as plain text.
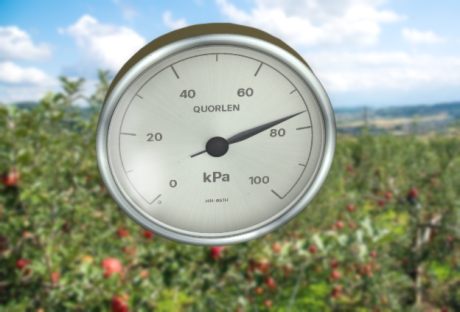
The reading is 75 kPa
